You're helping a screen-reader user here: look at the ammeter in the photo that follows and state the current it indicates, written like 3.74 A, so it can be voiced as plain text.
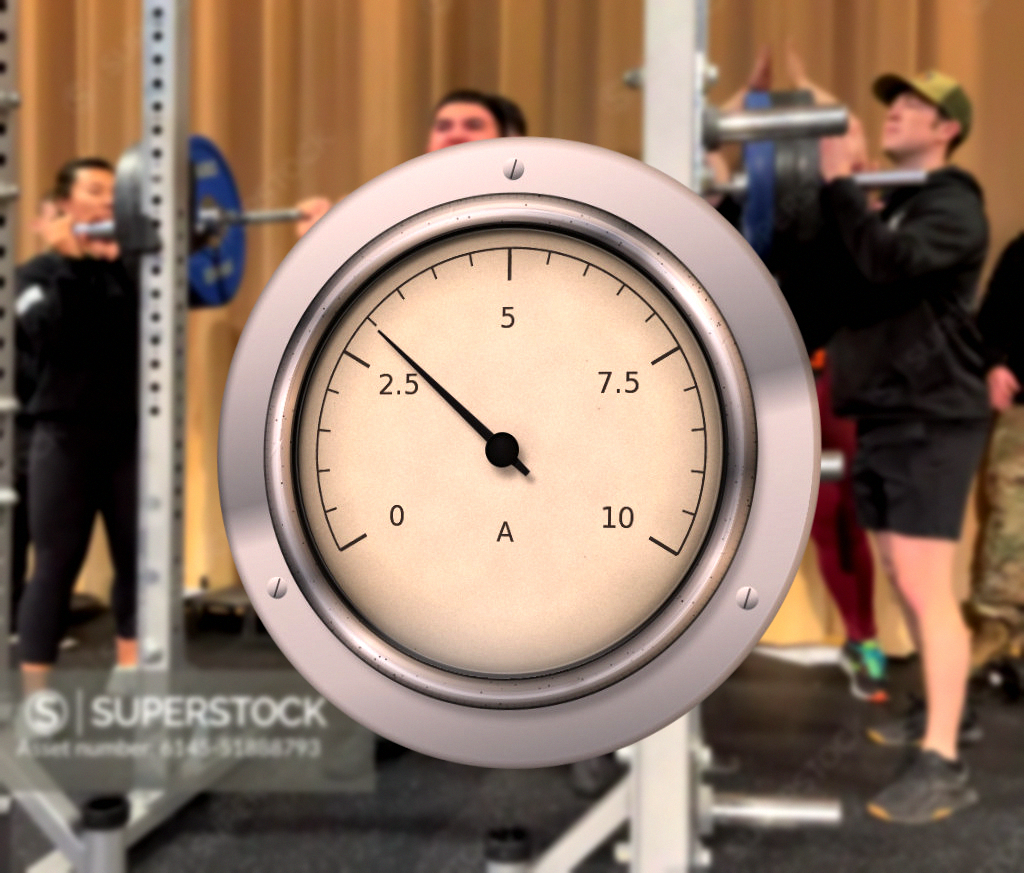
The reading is 3 A
